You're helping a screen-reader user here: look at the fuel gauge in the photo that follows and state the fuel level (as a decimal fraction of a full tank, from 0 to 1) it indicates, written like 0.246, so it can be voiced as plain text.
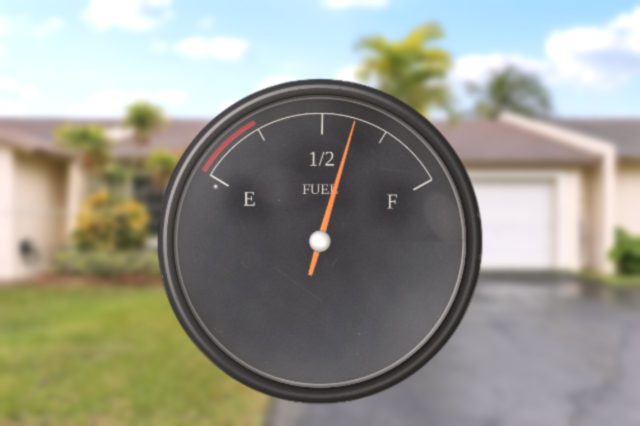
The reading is 0.625
